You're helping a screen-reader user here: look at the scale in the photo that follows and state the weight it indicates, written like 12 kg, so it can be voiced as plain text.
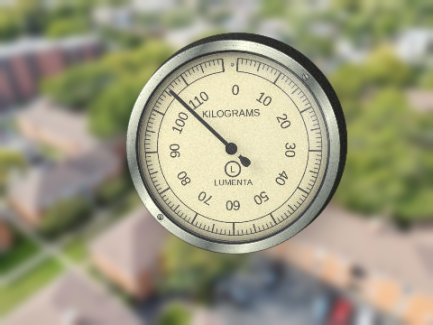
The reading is 106 kg
